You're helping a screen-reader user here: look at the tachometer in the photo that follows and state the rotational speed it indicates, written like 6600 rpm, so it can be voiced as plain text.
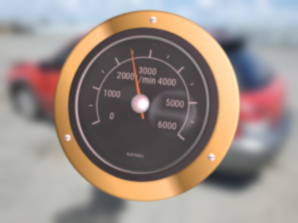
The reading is 2500 rpm
